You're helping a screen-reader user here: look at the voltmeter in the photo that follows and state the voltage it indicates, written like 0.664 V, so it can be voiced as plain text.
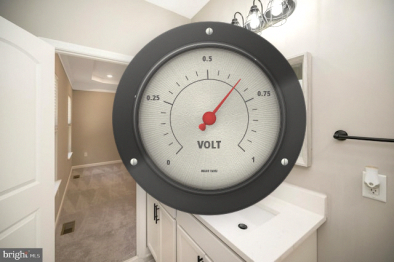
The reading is 0.65 V
